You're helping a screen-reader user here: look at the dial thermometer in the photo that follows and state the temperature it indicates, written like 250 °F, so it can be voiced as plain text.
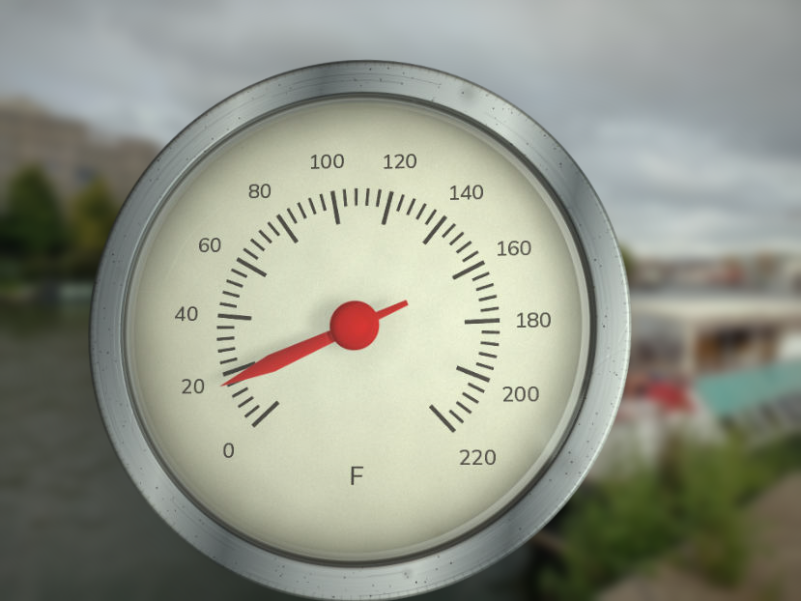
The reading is 16 °F
